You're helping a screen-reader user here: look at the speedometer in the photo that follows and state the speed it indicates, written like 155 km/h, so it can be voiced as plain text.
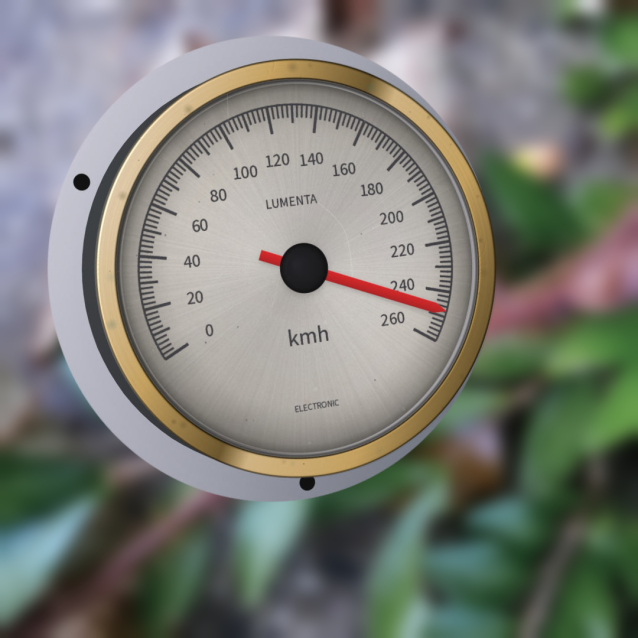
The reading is 248 km/h
